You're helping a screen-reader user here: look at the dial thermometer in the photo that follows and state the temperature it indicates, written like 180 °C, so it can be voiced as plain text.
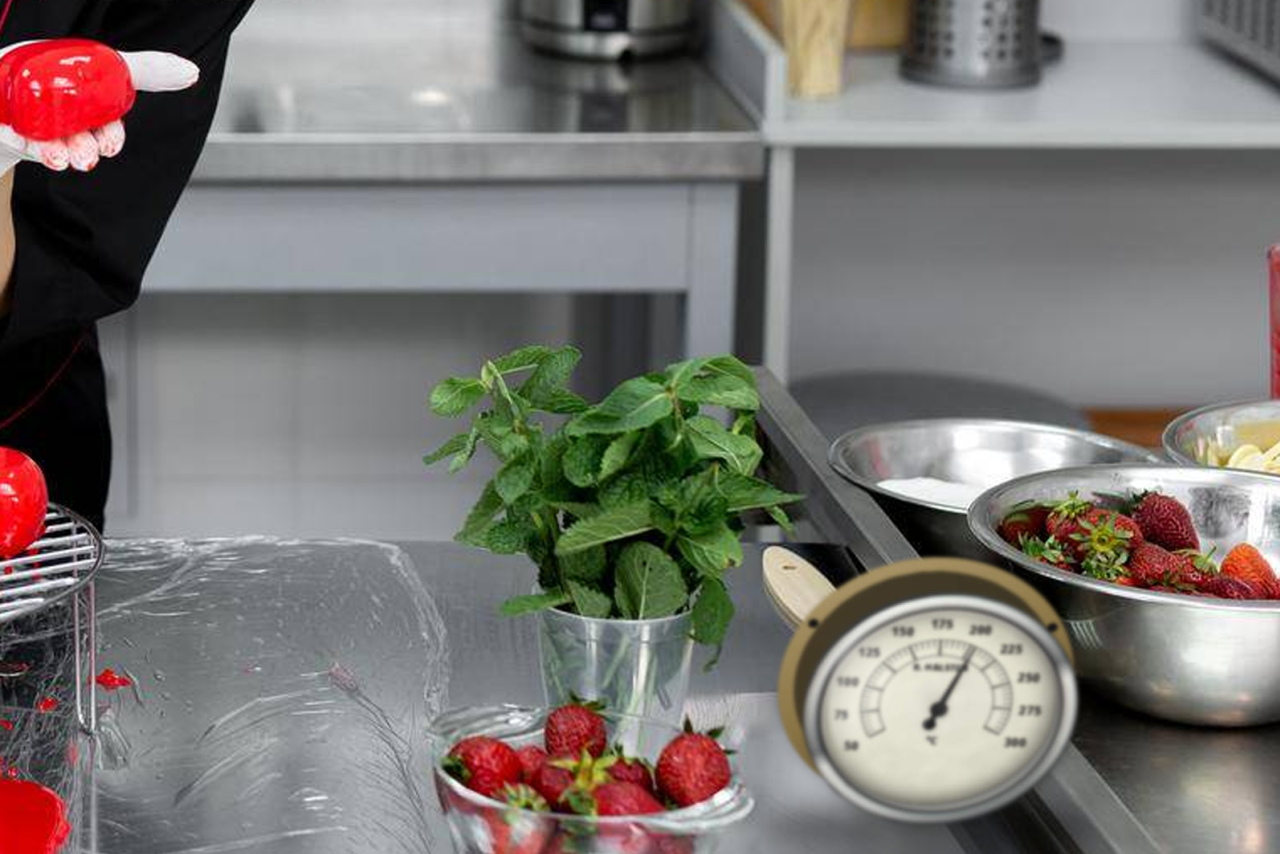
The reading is 200 °C
